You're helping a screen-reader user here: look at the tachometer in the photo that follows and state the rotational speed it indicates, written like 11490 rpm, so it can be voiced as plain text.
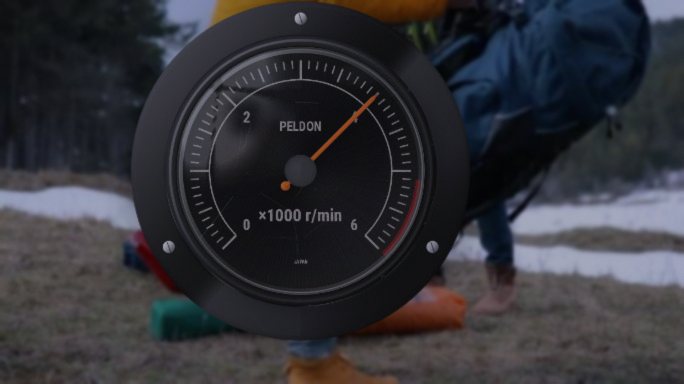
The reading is 4000 rpm
